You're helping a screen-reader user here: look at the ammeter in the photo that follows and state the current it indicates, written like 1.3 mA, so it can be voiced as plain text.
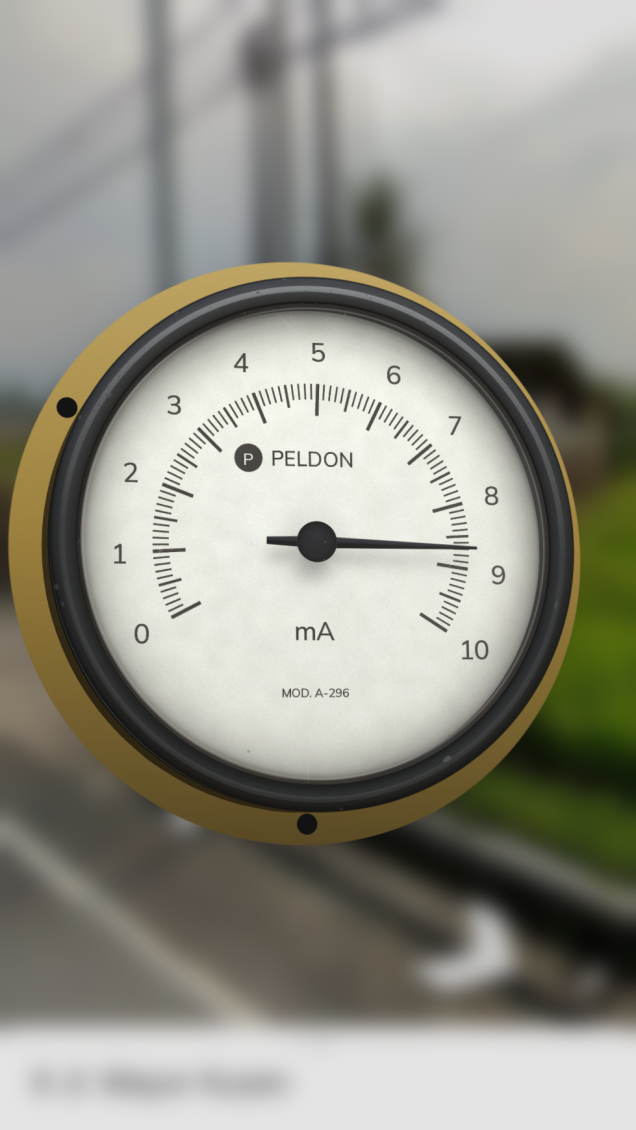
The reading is 8.7 mA
